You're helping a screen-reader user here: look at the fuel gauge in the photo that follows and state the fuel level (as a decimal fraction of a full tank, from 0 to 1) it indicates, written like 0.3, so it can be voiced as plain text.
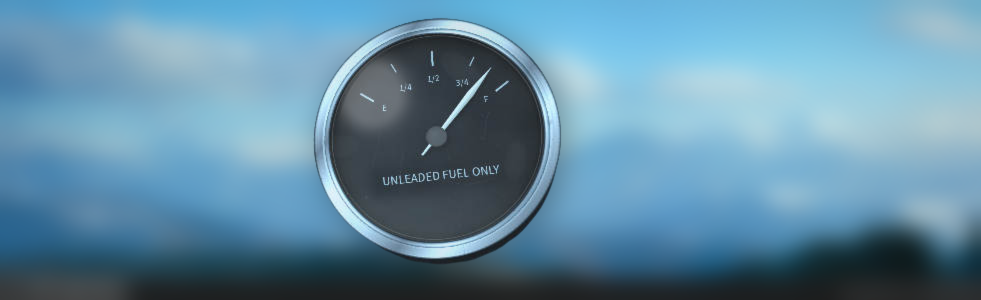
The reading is 0.875
